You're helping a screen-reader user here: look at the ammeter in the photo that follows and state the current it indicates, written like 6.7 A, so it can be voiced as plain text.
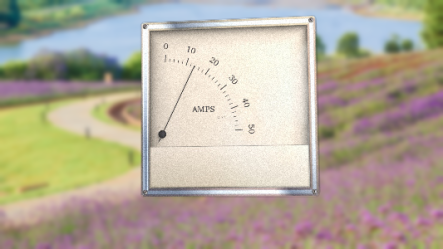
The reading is 14 A
